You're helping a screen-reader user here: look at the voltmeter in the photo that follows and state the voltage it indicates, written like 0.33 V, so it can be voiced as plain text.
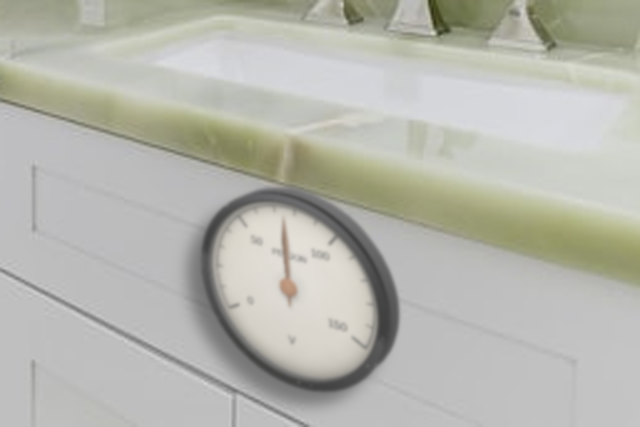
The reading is 75 V
